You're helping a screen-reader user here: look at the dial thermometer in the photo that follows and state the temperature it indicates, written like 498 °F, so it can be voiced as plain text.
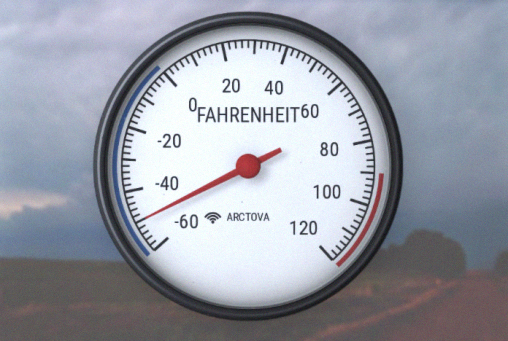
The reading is -50 °F
